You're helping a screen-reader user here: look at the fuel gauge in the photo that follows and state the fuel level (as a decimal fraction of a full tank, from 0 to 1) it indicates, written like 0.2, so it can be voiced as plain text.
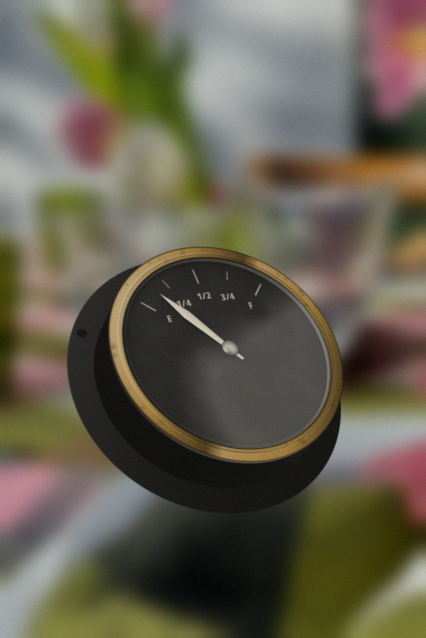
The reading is 0.125
